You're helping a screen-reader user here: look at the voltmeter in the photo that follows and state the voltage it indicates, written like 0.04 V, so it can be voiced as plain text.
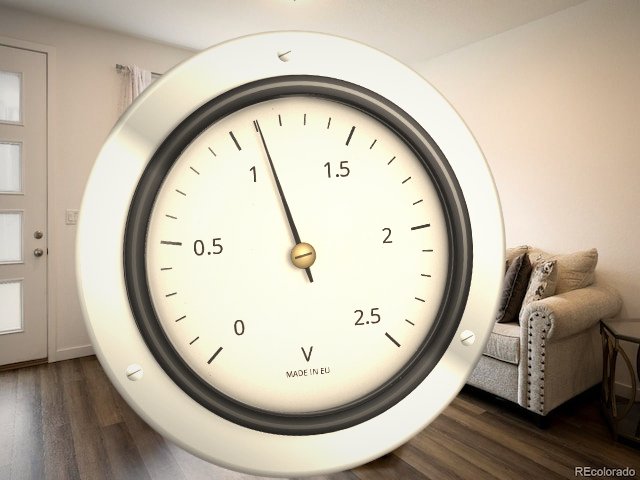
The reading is 1.1 V
